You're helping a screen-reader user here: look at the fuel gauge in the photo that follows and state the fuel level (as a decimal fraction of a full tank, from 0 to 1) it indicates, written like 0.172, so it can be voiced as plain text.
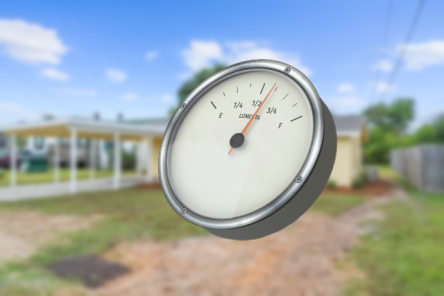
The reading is 0.625
